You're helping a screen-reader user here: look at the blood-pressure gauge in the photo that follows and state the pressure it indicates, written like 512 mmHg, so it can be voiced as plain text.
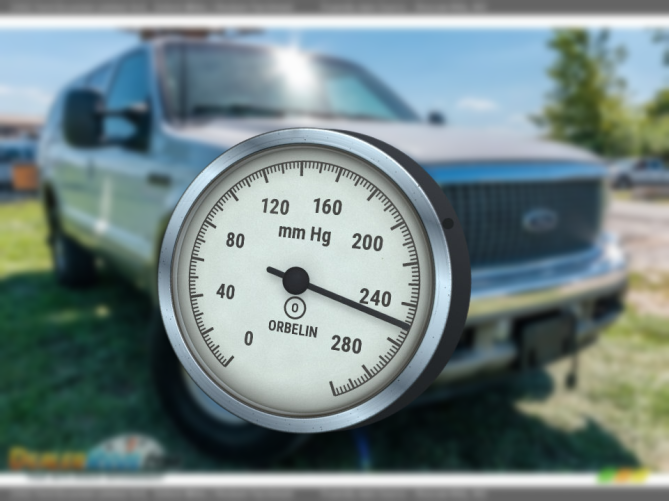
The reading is 250 mmHg
